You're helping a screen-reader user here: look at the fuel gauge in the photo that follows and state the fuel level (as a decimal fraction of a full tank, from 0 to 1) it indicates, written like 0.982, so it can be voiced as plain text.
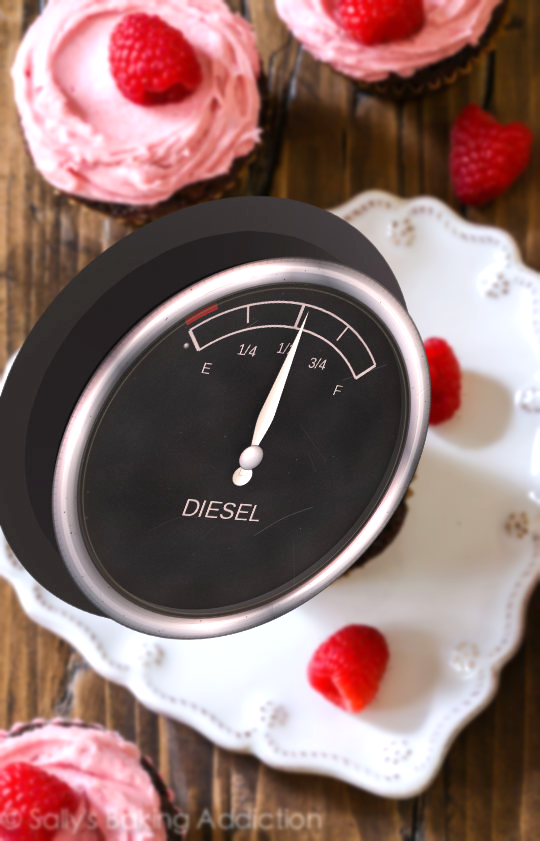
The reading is 0.5
